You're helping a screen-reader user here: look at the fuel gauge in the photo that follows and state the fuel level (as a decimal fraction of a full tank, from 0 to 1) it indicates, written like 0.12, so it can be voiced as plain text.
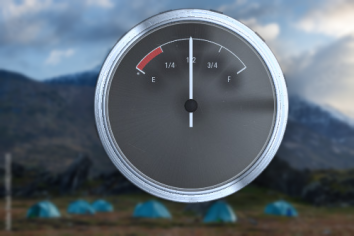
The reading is 0.5
